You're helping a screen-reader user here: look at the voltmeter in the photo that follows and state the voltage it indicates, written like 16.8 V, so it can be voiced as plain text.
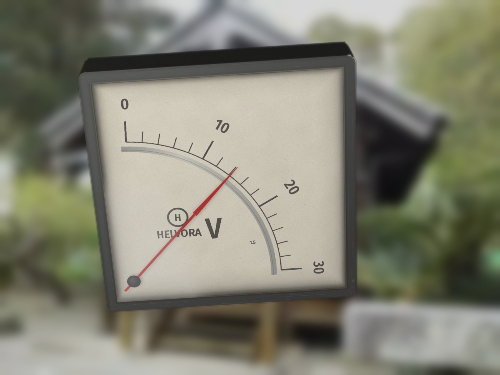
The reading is 14 V
